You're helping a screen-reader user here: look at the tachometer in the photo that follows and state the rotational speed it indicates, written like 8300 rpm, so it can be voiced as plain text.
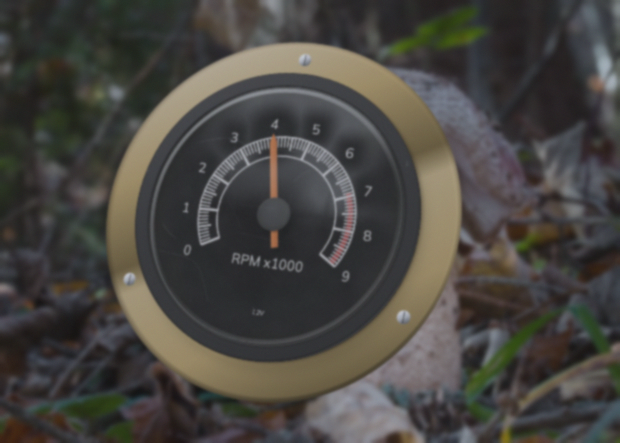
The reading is 4000 rpm
